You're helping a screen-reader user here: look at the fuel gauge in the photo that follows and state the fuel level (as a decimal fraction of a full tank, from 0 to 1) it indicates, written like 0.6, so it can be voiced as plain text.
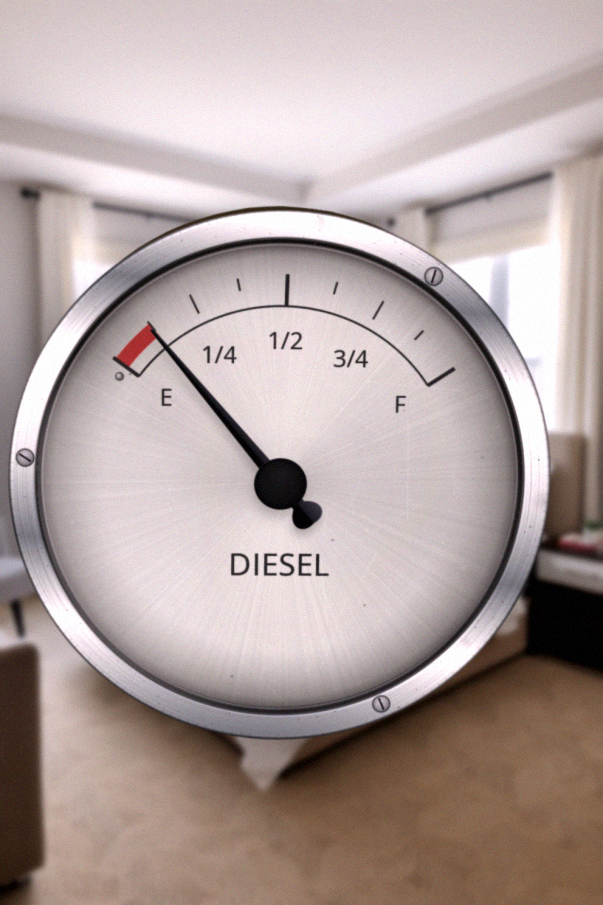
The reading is 0.125
